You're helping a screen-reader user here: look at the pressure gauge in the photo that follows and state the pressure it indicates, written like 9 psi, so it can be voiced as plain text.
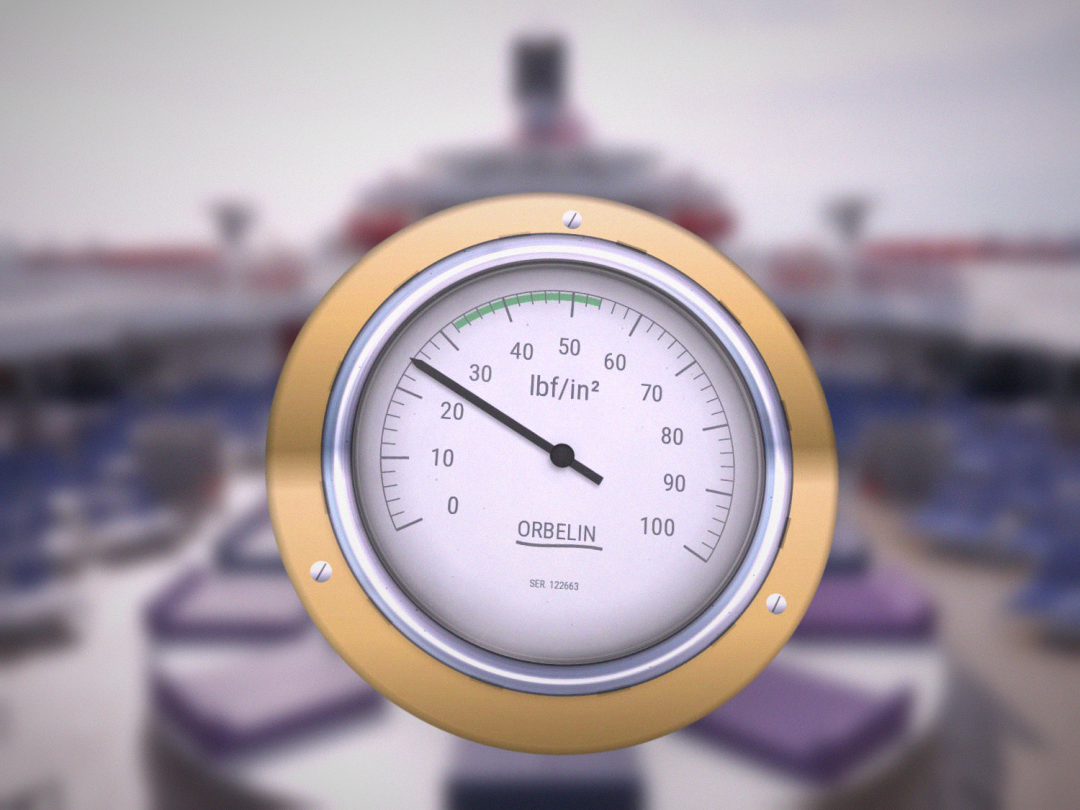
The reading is 24 psi
